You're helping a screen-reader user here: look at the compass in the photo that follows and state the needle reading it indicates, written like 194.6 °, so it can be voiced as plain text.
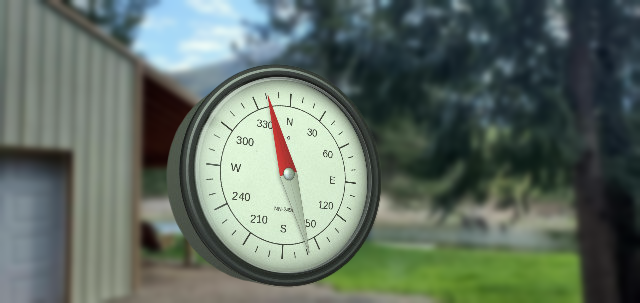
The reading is 340 °
